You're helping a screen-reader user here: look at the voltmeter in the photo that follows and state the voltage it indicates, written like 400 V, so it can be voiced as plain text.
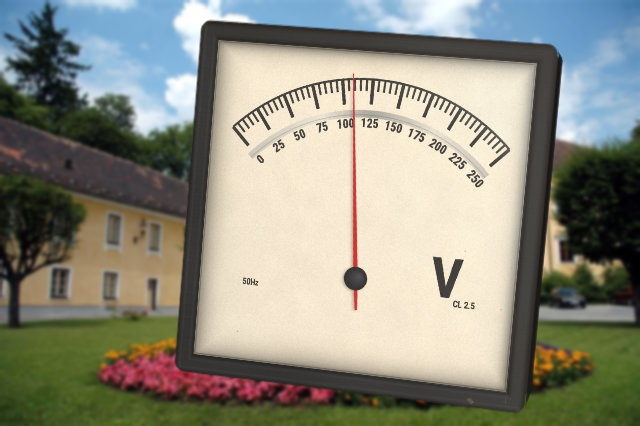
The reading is 110 V
